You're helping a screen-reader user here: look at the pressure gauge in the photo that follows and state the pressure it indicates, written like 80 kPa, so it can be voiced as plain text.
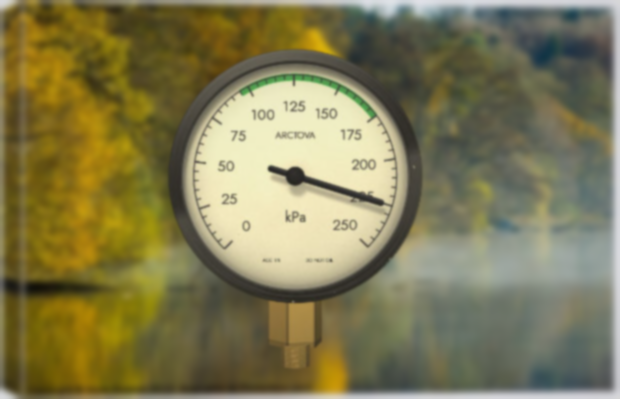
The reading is 225 kPa
